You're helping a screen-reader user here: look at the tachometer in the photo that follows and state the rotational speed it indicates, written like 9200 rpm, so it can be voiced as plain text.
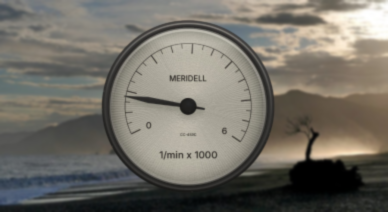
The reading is 875 rpm
